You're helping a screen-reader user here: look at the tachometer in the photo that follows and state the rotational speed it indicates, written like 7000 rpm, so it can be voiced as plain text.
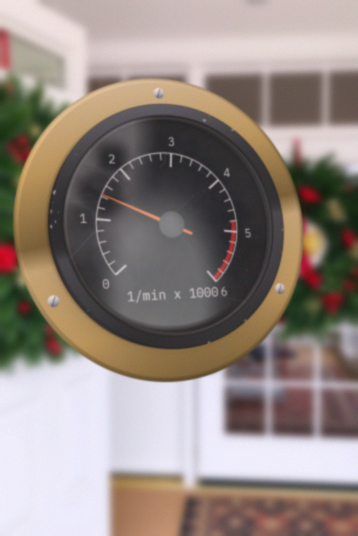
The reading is 1400 rpm
